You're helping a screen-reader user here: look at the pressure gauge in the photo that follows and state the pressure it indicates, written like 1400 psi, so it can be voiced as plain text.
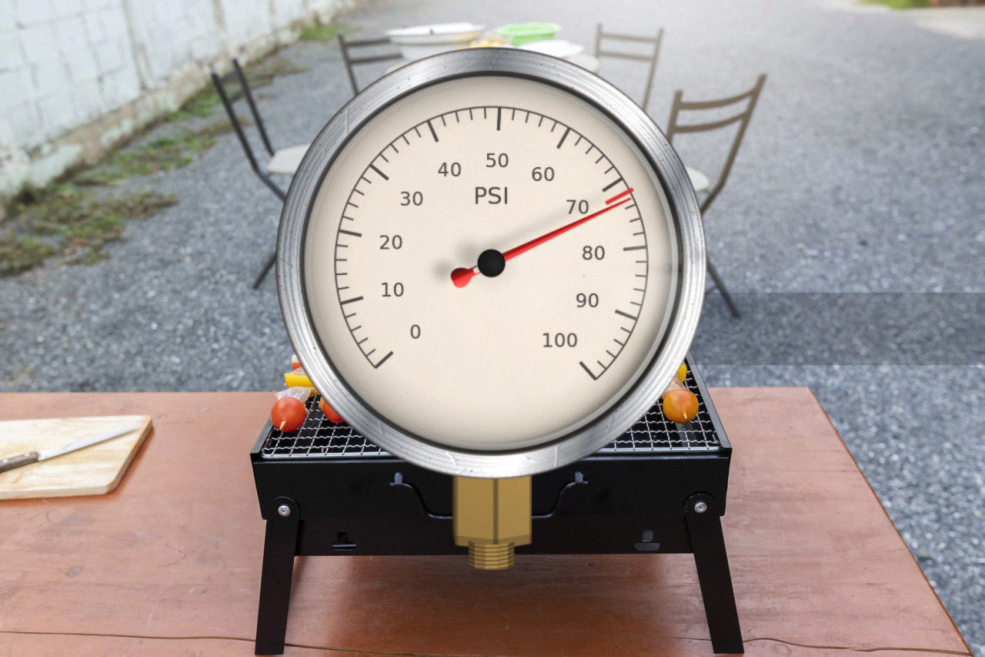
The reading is 73 psi
